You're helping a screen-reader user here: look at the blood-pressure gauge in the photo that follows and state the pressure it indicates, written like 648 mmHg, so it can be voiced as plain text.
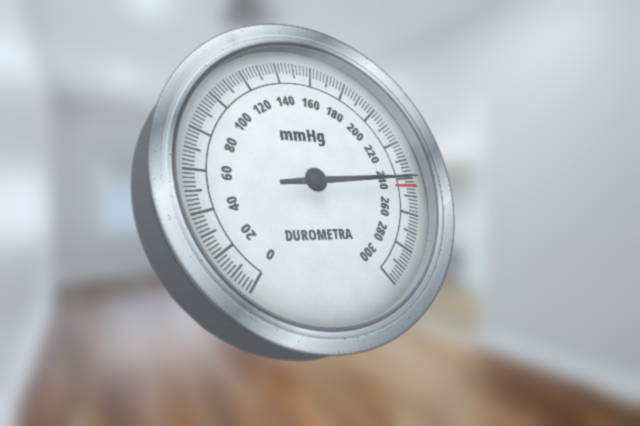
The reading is 240 mmHg
